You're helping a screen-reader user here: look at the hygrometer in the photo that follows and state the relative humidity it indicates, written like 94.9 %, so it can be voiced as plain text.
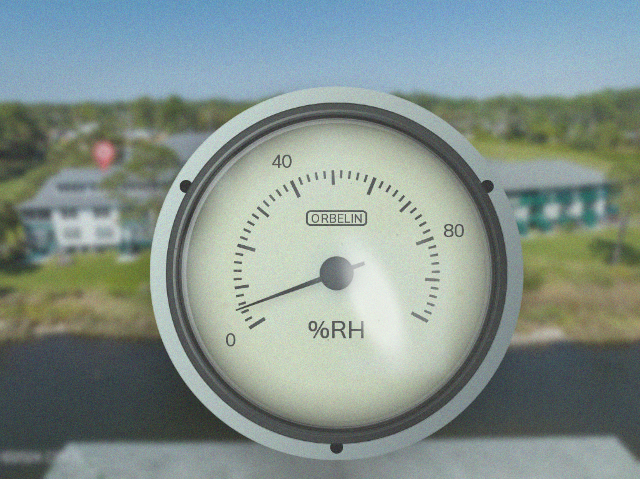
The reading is 5 %
